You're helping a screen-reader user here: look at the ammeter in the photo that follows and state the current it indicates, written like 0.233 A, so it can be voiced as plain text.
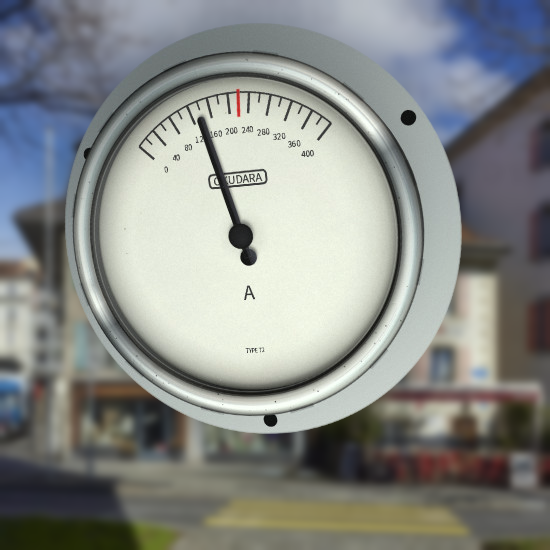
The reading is 140 A
